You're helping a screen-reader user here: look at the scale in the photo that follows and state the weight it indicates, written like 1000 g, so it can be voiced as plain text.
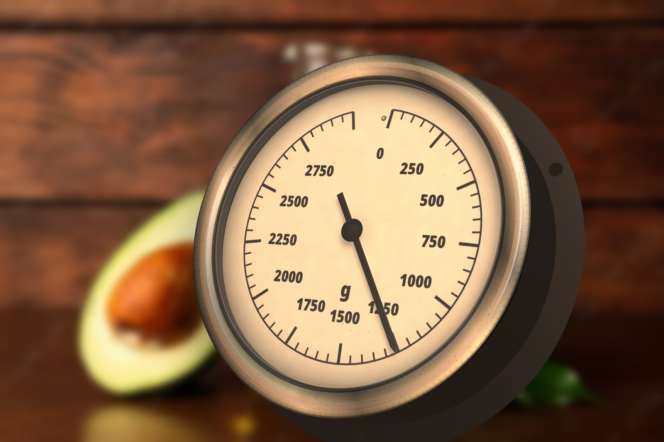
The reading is 1250 g
